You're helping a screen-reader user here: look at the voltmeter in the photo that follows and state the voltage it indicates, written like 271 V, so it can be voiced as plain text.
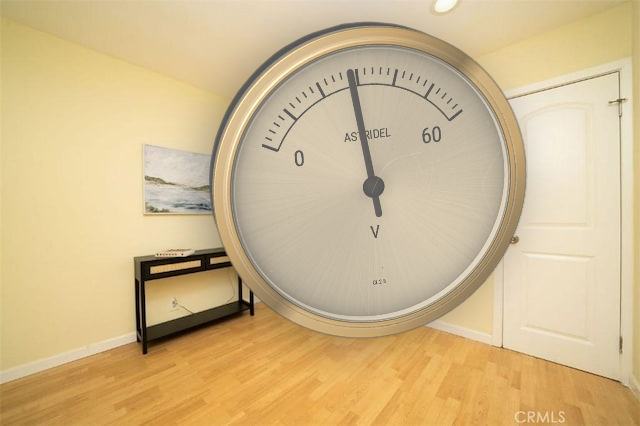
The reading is 28 V
